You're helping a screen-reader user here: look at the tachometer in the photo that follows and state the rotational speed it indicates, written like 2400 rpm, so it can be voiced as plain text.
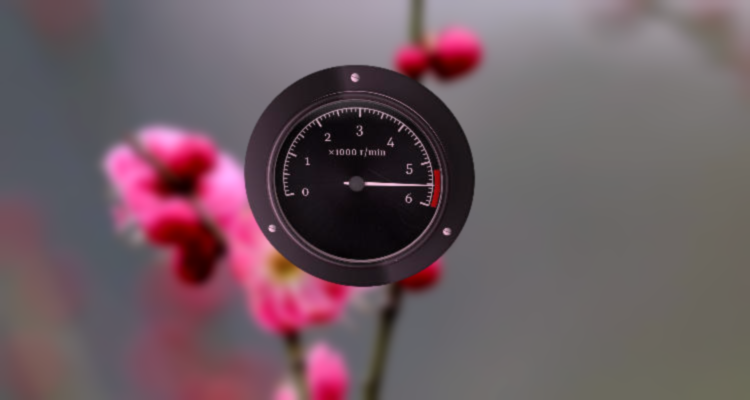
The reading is 5500 rpm
